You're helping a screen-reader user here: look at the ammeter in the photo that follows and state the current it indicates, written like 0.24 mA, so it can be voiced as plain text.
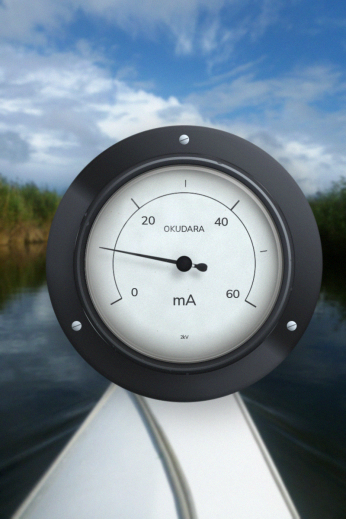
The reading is 10 mA
